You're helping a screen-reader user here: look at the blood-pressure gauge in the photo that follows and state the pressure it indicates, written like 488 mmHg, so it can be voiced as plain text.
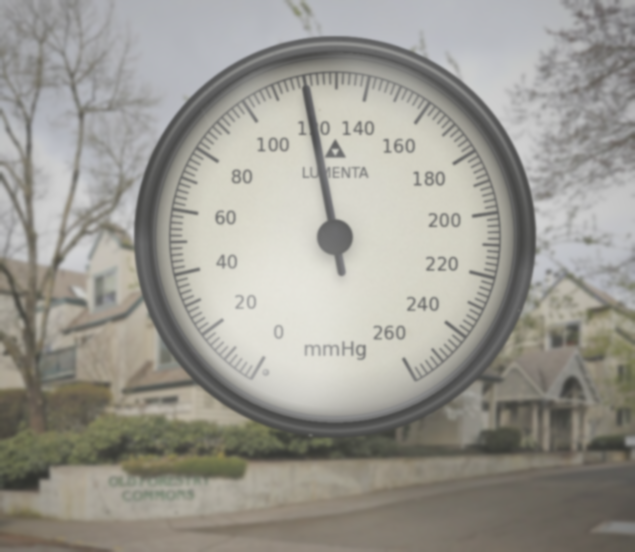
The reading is 120 mmHg
